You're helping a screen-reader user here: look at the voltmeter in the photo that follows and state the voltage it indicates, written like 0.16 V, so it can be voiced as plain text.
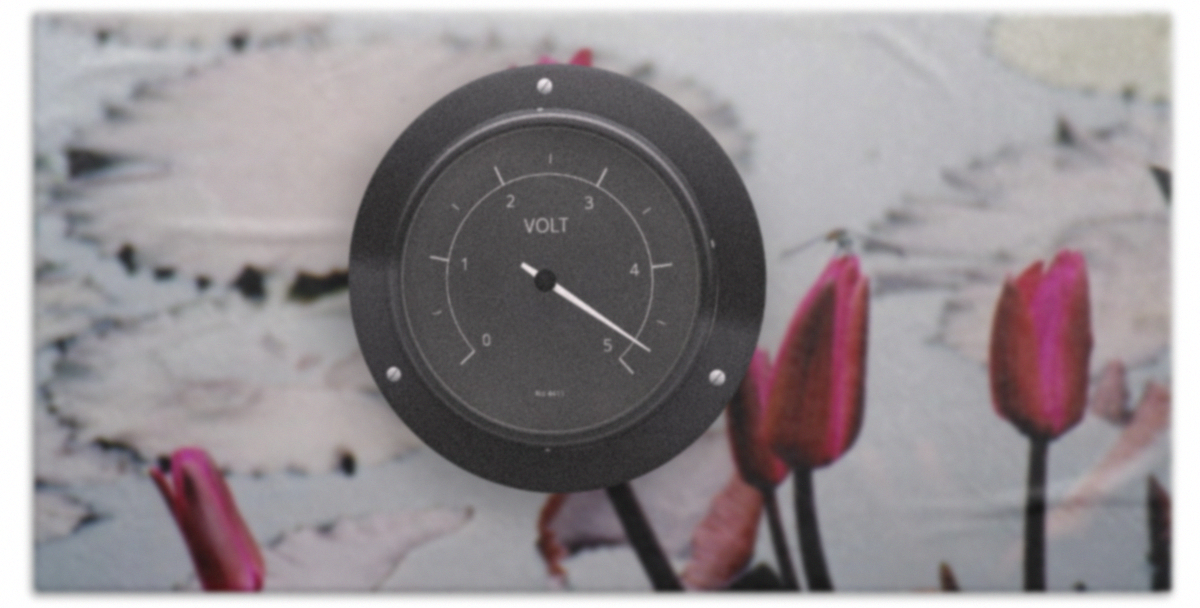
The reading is 4.75 V
